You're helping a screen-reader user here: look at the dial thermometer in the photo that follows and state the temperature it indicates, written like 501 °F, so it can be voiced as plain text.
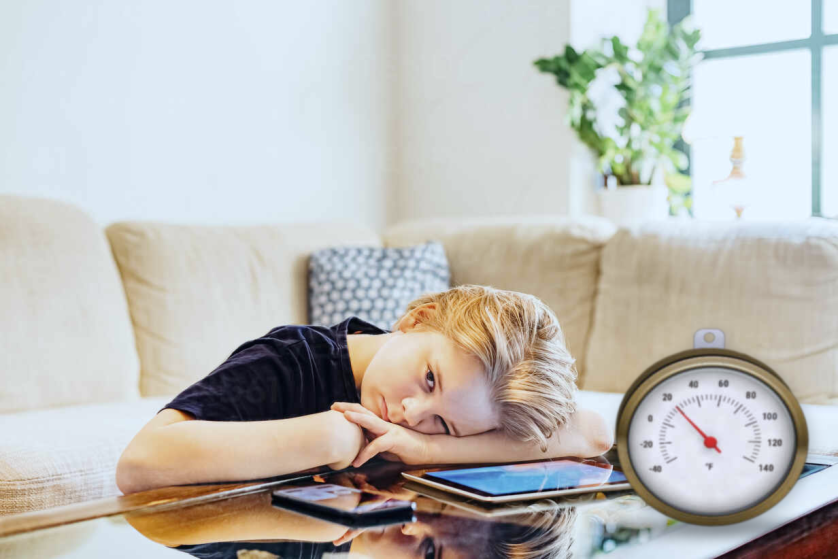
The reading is 20 °F
